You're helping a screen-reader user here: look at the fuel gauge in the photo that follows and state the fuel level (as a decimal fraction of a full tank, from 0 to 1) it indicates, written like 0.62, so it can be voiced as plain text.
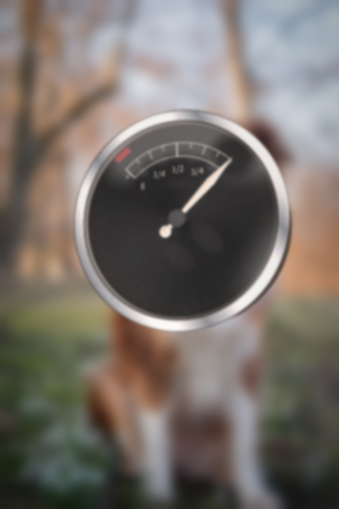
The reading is 1
